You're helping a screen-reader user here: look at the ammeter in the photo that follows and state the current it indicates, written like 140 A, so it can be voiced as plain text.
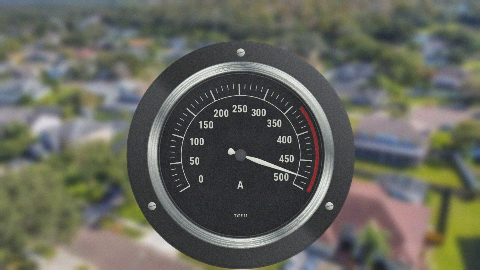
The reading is 480 A
